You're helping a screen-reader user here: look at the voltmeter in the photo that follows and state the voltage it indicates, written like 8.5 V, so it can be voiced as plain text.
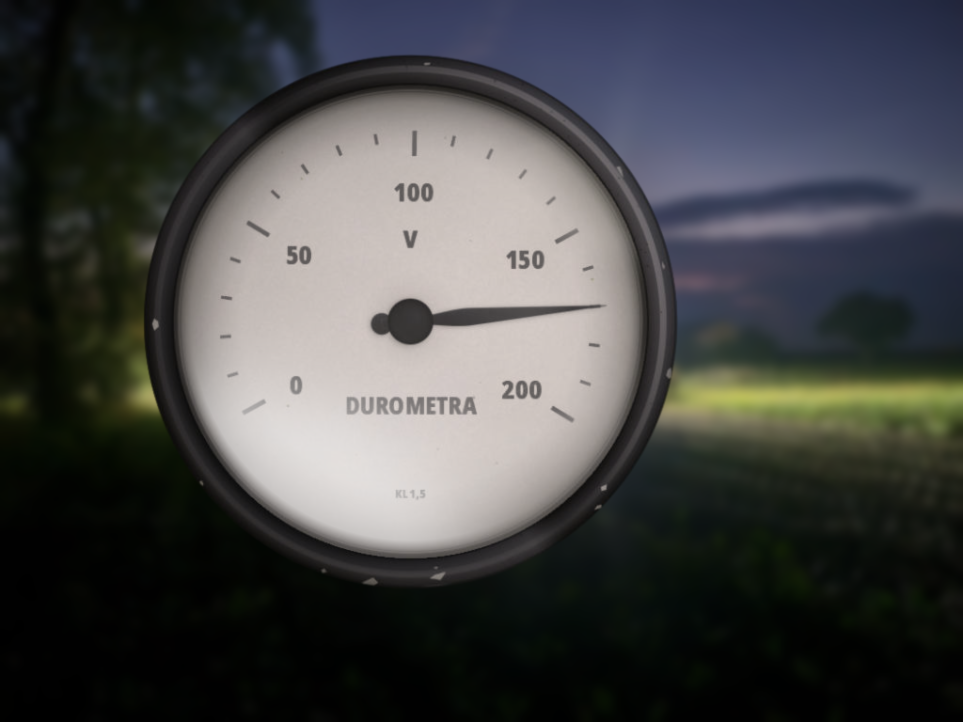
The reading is 170 V
